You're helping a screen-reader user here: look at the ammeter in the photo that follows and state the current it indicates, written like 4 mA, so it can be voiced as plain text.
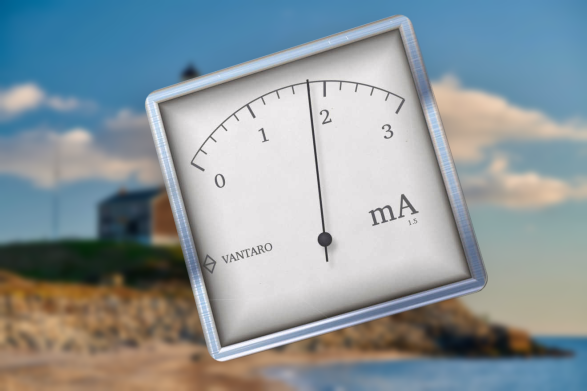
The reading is 1.8 mA
